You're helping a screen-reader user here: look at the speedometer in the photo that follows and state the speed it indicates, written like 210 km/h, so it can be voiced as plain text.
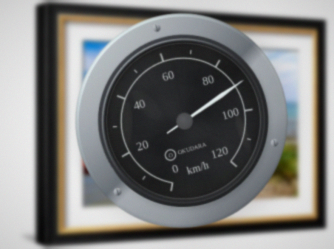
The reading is 90 km/h
